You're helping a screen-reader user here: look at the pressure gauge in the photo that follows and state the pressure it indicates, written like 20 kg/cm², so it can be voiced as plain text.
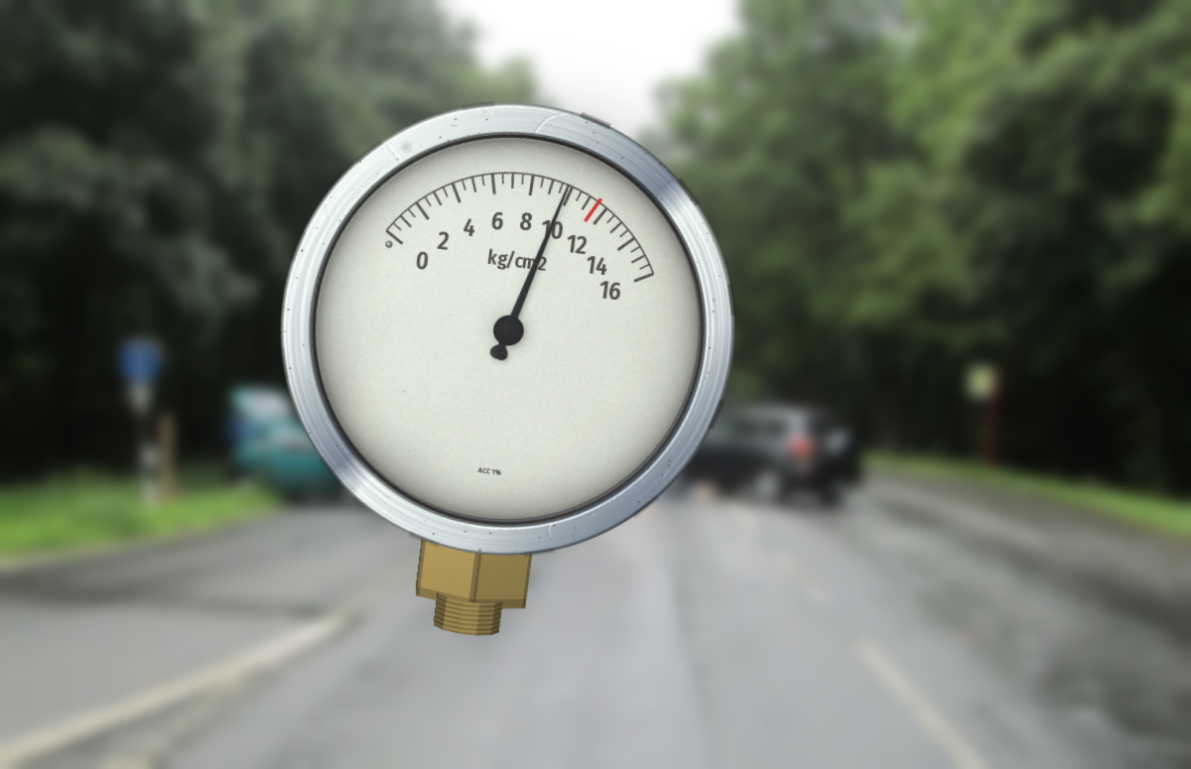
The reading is 9.75 kg/cm²
